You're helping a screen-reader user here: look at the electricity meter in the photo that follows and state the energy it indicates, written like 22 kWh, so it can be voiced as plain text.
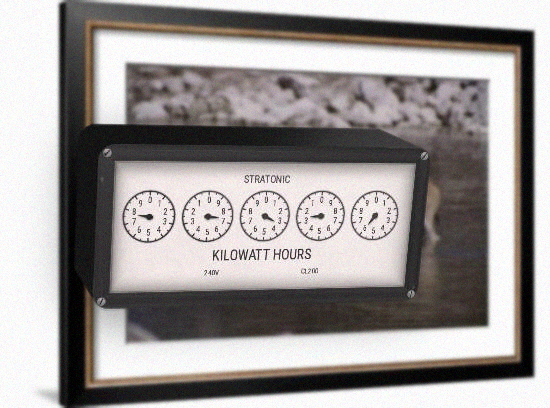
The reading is 77326 kWh
